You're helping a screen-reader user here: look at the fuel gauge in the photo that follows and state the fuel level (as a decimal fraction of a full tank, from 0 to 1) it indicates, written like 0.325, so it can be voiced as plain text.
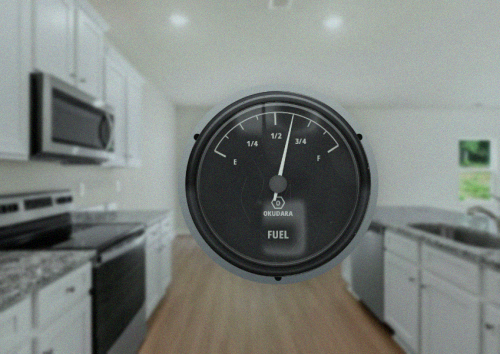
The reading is 0.625
